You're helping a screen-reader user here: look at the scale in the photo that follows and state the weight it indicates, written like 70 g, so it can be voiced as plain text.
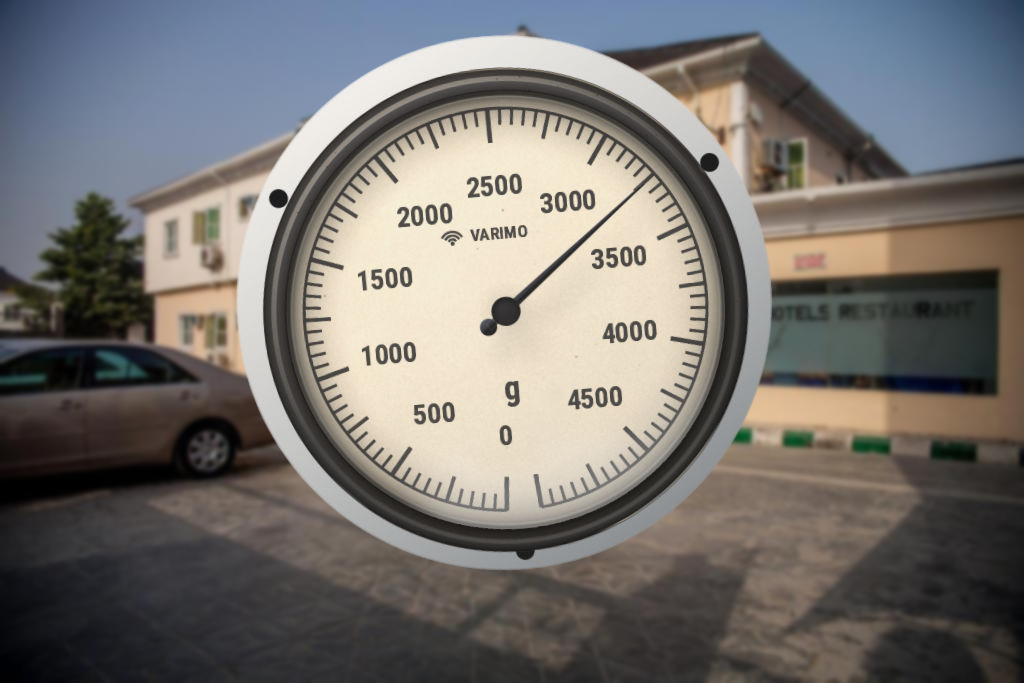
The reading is 3250 g
